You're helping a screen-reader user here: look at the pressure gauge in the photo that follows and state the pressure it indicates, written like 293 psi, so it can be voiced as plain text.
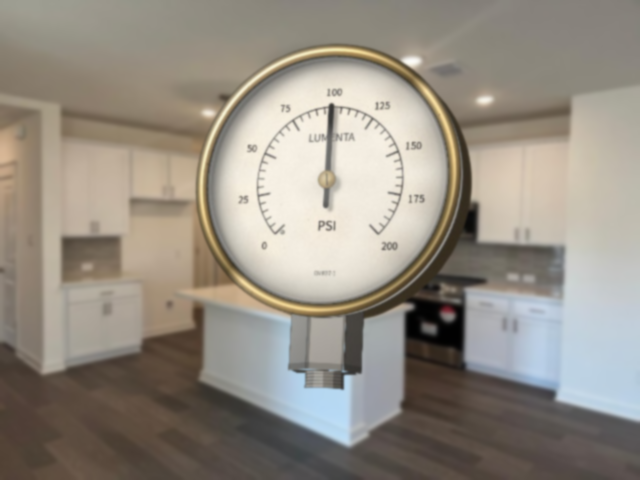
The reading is 100 psi
